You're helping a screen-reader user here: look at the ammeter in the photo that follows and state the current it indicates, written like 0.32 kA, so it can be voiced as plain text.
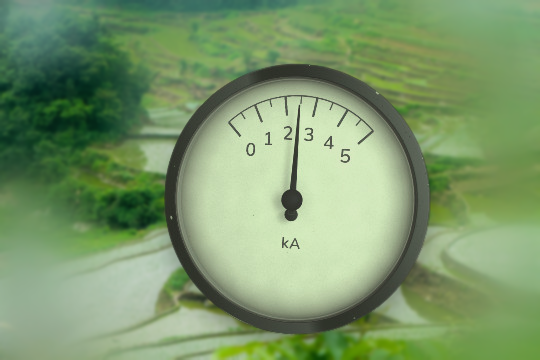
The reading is 2.5 kA
